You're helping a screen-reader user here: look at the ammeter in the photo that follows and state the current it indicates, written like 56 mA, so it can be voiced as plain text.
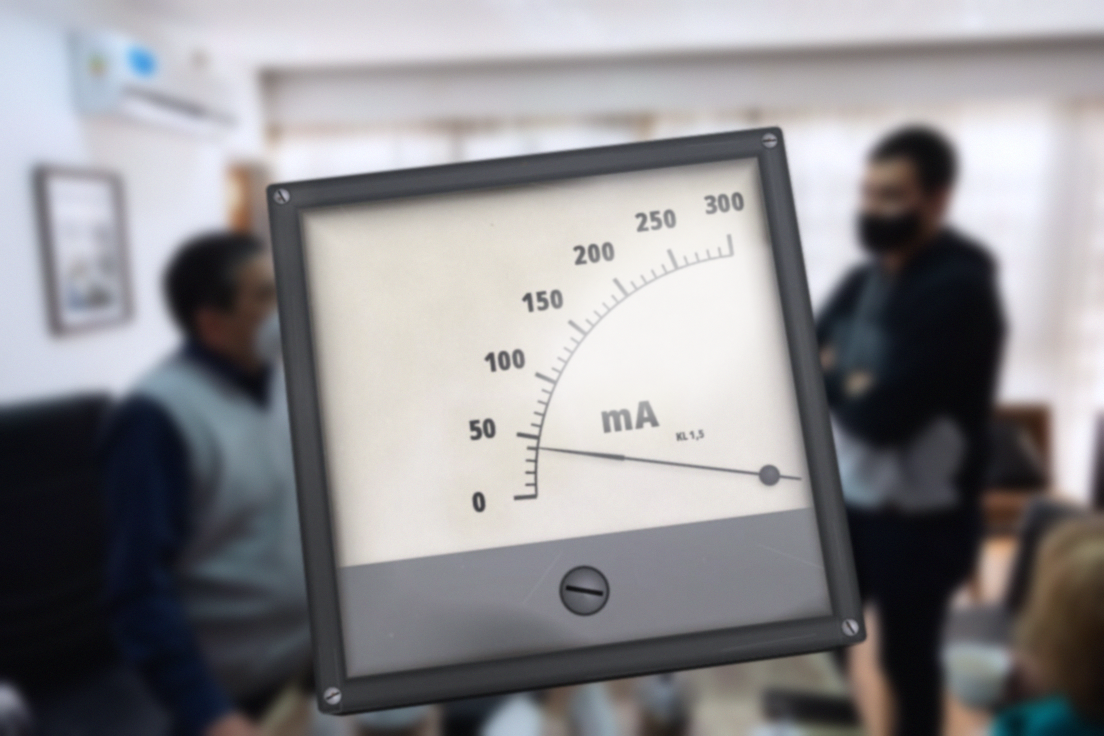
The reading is 40 mA
